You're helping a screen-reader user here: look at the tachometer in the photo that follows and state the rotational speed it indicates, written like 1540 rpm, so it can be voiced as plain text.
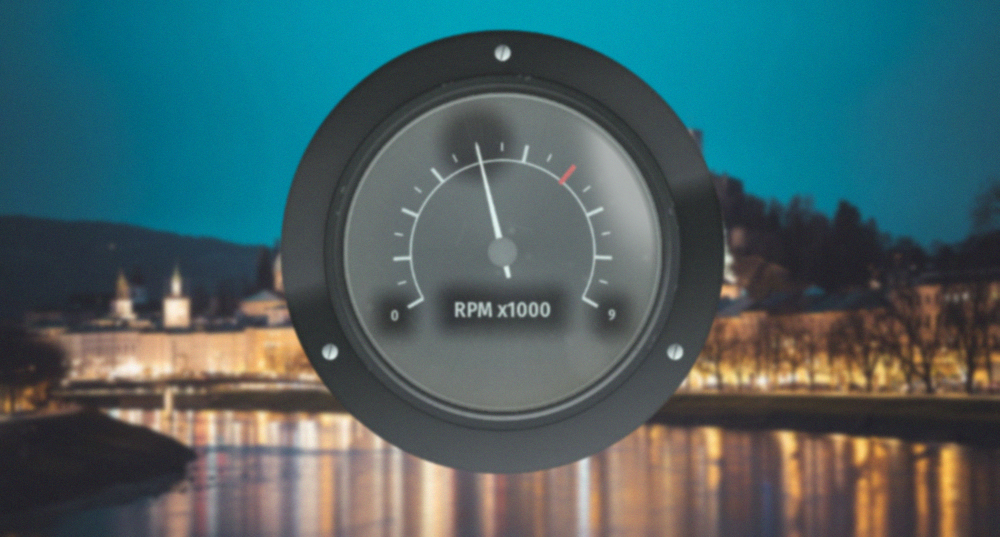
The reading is 4000 rpm
